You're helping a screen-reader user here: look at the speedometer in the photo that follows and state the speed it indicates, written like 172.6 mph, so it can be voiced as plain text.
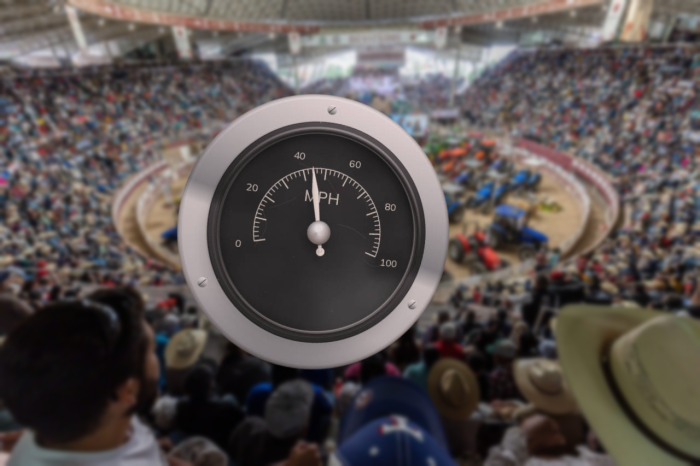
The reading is 44 mph
